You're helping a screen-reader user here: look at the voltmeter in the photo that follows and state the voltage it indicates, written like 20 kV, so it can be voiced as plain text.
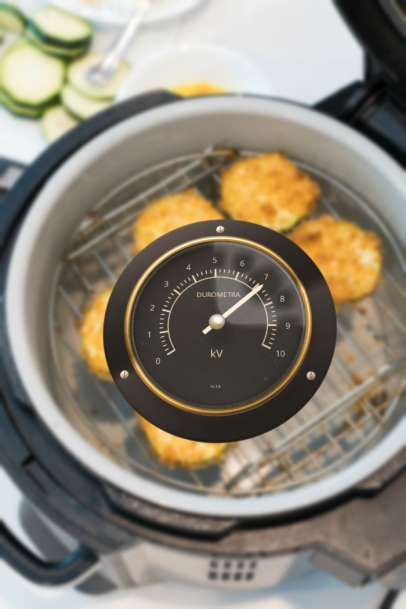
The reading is 7.2 kV
